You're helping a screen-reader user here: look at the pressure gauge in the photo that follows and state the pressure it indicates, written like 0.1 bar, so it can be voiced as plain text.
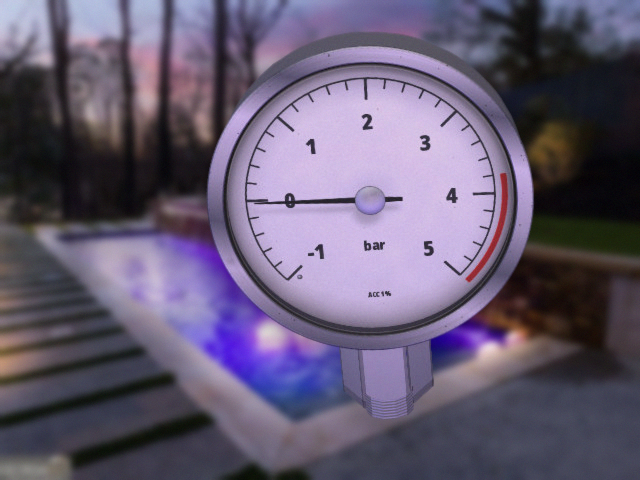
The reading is 0 bar
